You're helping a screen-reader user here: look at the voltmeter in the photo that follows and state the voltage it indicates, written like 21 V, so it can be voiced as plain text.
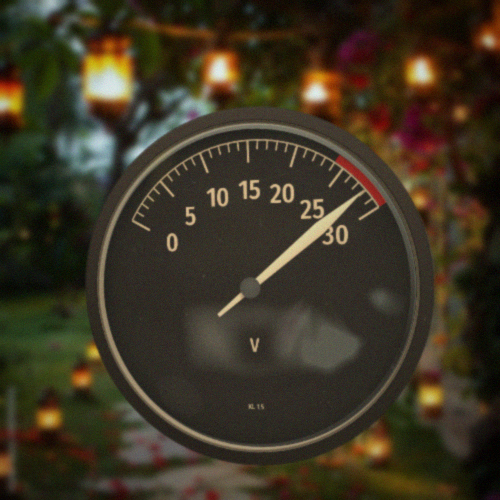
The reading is 28 V
